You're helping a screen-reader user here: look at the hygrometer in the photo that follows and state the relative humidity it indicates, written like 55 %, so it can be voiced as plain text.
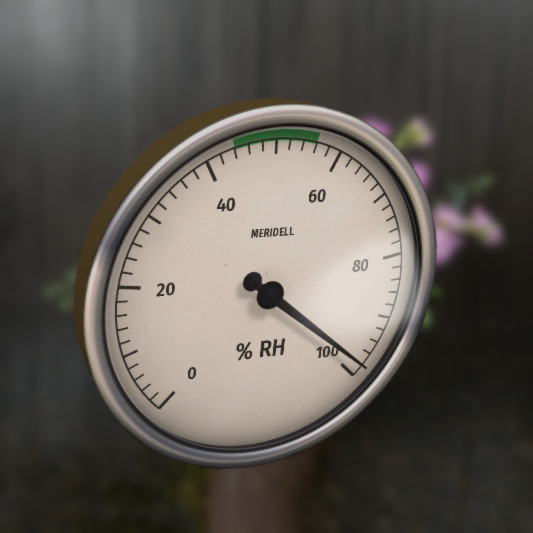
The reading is 98 %
